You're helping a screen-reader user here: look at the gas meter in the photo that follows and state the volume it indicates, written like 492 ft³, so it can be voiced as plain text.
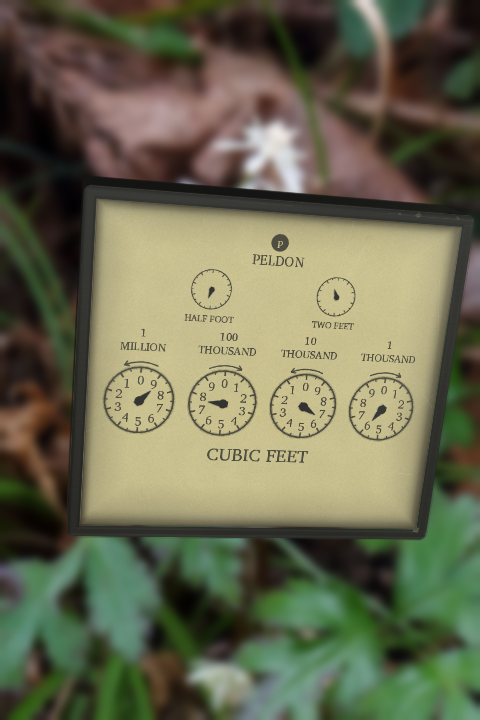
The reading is 876600 ft³
